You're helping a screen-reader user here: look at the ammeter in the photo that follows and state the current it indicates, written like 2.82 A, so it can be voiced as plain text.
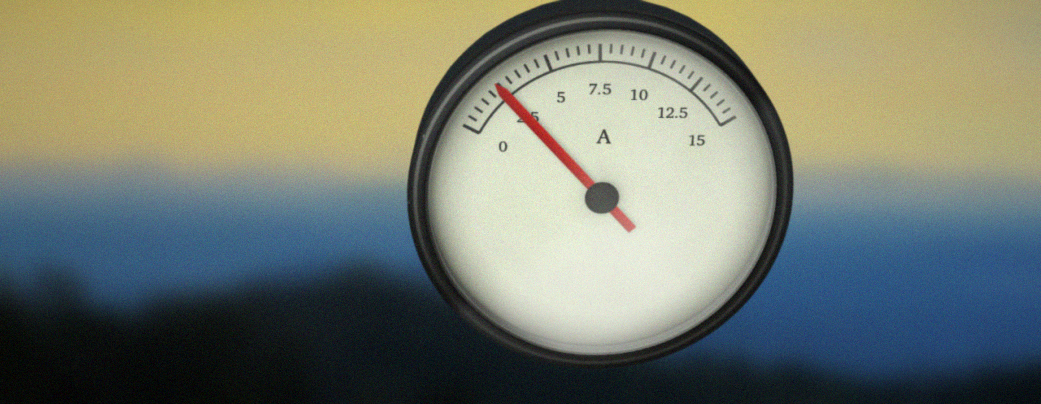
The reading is 2.5 A
